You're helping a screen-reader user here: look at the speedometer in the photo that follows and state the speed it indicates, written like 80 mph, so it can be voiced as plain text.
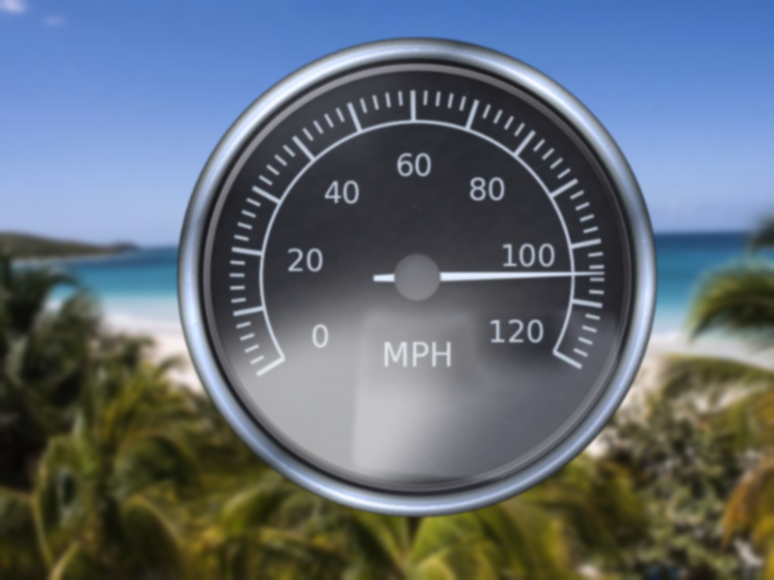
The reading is 105 mph
